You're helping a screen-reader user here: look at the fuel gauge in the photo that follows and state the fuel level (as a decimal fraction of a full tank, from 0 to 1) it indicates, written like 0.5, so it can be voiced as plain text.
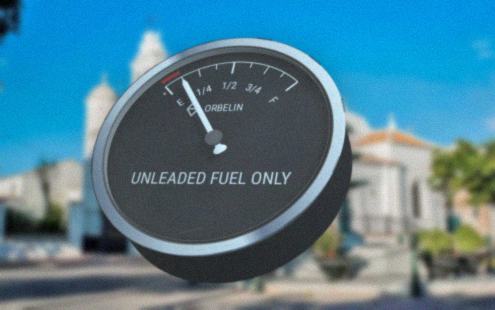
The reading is 0.125
